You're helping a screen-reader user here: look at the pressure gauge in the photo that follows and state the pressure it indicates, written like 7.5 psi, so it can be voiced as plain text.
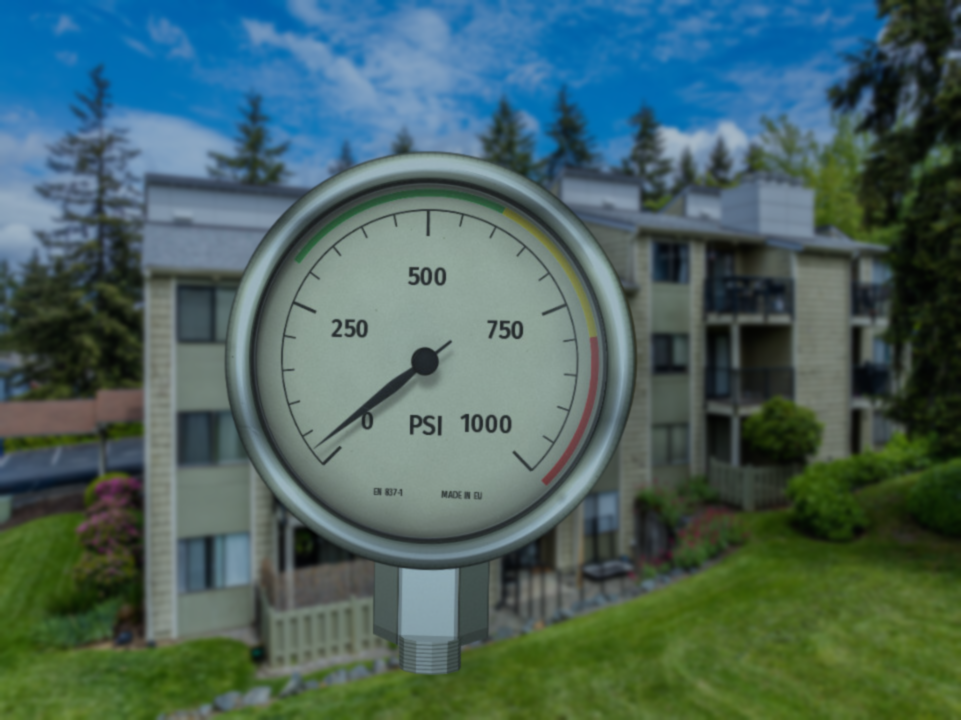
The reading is 25 psi
